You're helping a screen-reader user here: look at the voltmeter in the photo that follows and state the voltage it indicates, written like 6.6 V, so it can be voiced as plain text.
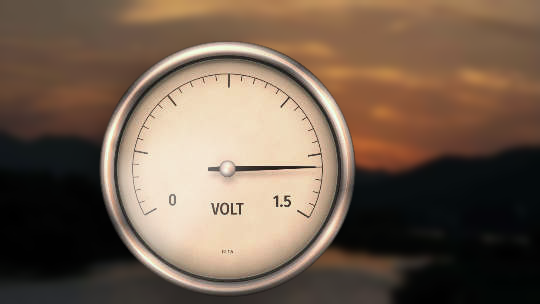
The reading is 1.3 V
